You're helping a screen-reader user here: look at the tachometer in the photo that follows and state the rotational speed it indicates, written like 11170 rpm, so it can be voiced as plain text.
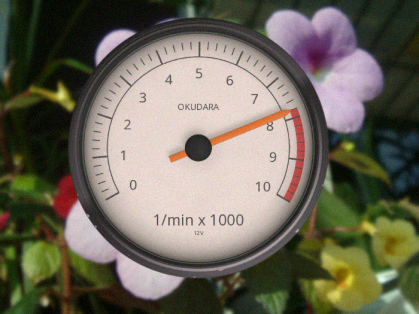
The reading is 7800 rpm
